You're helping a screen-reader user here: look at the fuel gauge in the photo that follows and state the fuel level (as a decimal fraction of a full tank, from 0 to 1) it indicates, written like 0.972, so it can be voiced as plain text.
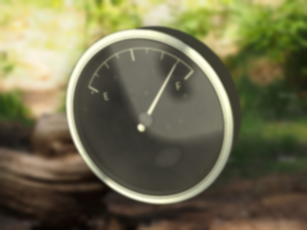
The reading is 0.875
